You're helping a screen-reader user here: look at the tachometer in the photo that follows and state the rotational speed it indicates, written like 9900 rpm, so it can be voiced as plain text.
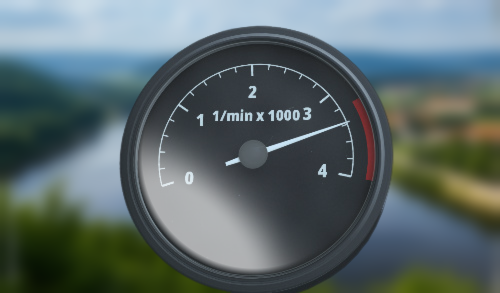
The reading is 3400 rpm
